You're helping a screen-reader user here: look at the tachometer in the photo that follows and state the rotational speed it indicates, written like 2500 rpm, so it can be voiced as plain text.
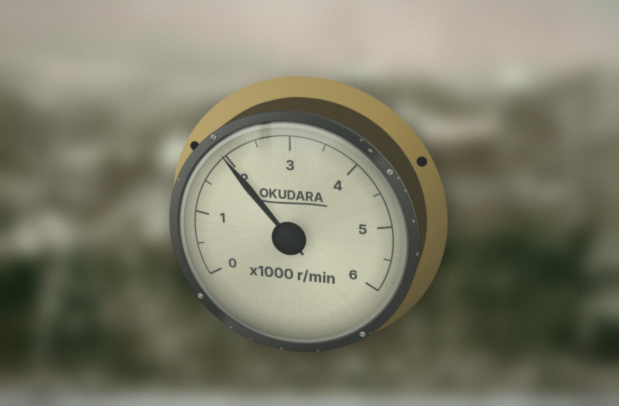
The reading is 2000 rpm
